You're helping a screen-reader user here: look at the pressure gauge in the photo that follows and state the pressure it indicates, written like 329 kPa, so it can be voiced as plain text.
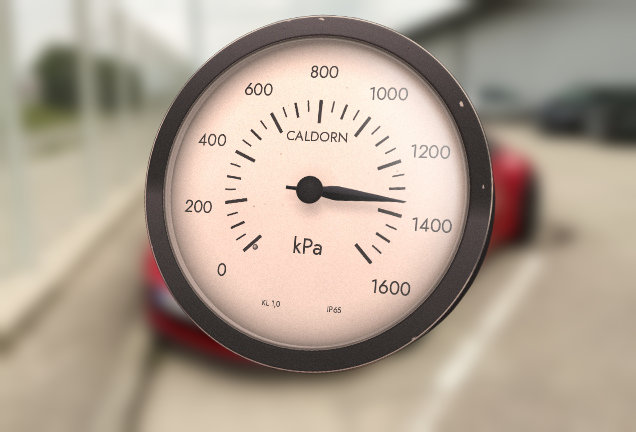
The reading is 1350 kPa
